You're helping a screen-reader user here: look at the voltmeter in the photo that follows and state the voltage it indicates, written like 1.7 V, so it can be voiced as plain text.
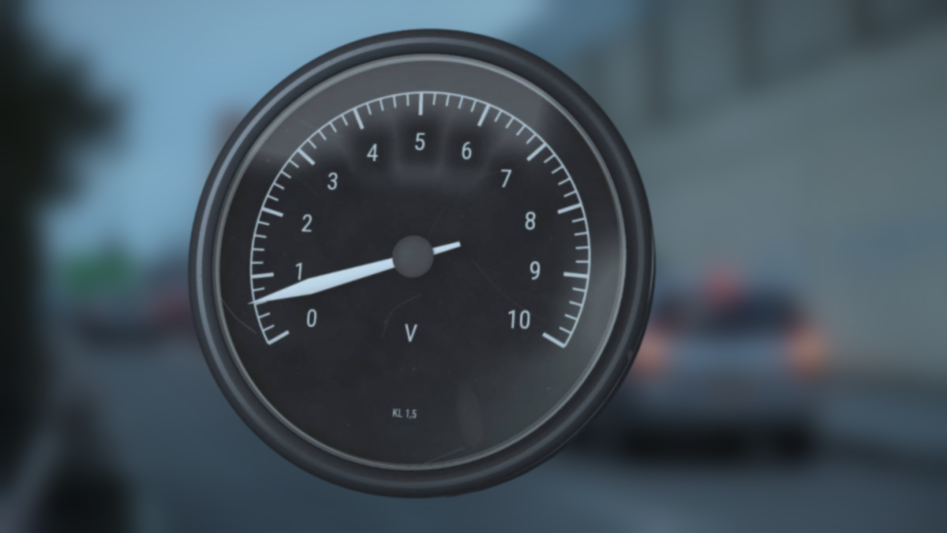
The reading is 0.6 V
